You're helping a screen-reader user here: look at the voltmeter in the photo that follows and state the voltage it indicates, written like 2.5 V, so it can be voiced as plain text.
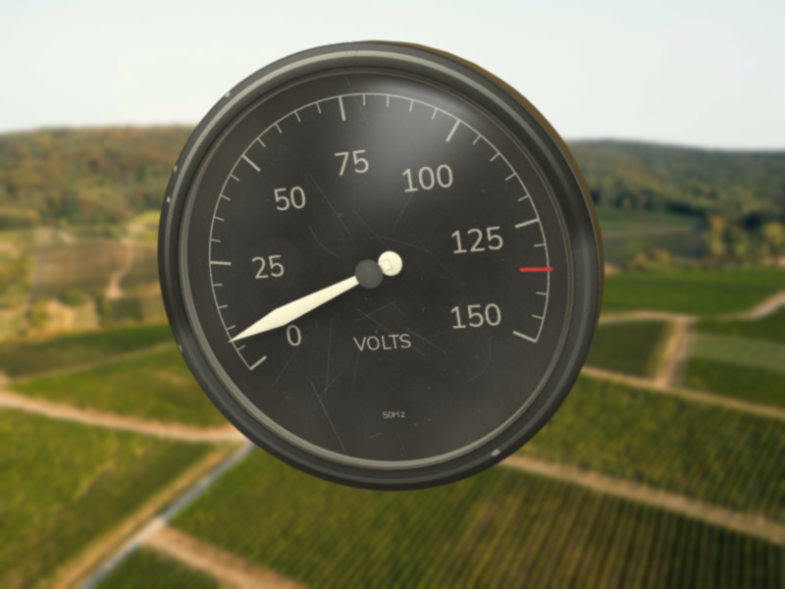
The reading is 7.5 V
